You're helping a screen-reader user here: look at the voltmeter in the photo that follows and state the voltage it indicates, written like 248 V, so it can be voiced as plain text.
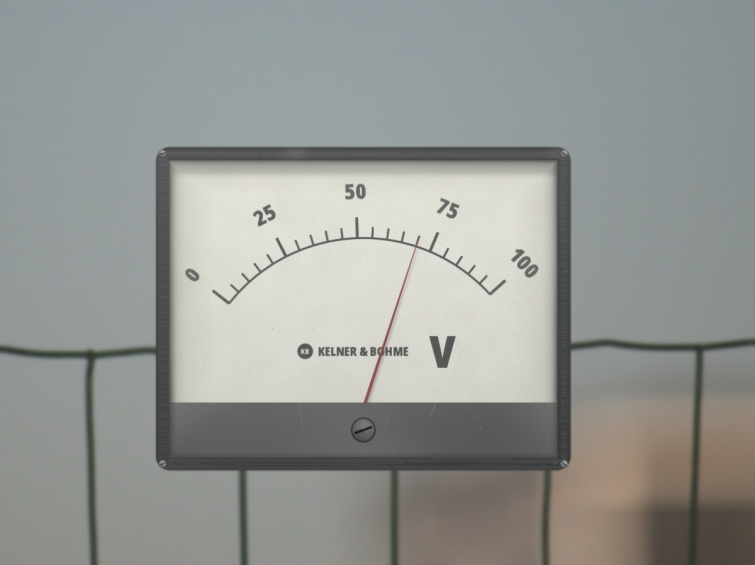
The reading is 70 V
